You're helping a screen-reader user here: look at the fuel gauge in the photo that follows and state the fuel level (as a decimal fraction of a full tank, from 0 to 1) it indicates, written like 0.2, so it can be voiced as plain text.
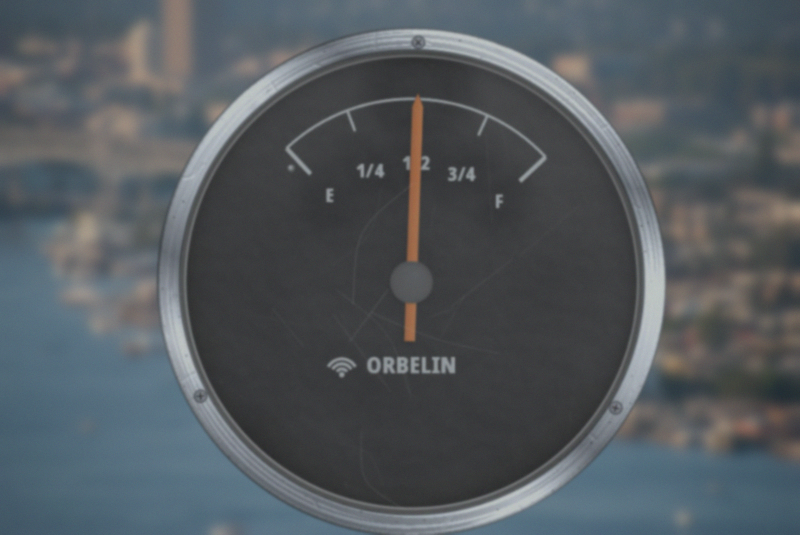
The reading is 0.5
